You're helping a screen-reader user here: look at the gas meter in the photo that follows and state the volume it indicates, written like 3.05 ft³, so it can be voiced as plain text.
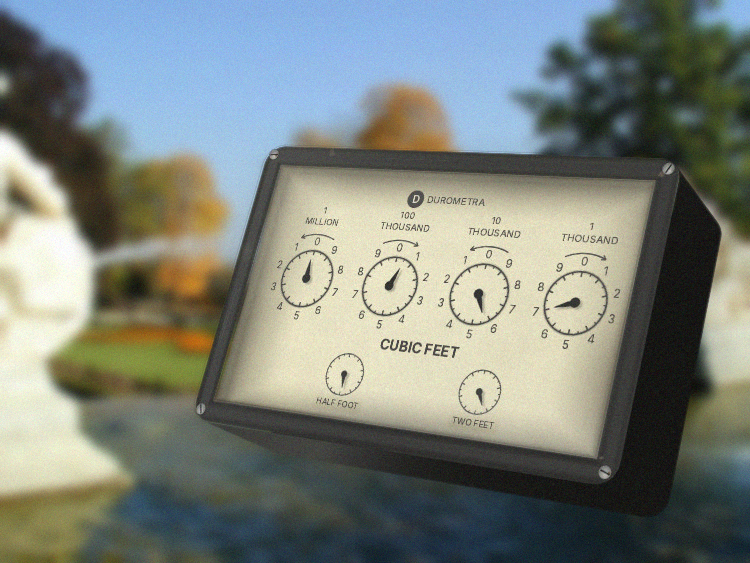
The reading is 5700 ft³
